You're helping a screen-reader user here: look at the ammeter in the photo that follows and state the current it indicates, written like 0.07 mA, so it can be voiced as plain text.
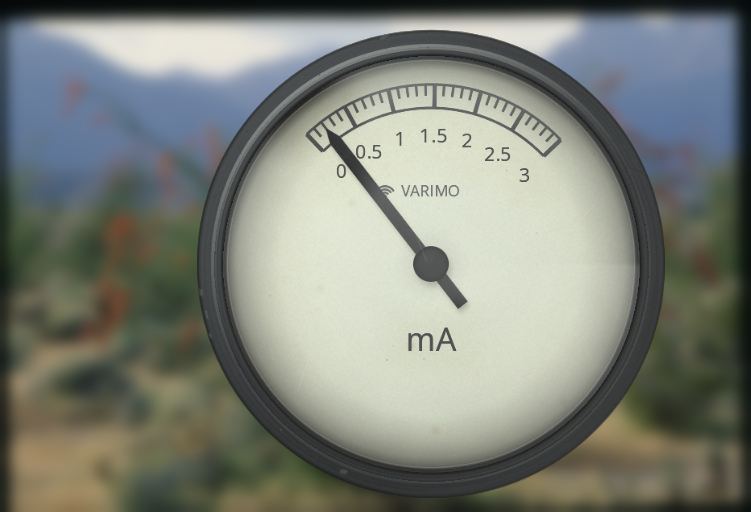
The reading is 0.2 mA
